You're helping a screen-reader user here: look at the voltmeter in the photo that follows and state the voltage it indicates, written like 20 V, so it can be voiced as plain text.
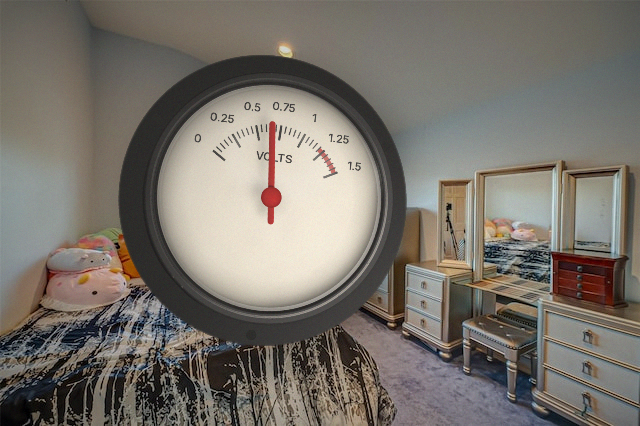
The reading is 0.65 V
